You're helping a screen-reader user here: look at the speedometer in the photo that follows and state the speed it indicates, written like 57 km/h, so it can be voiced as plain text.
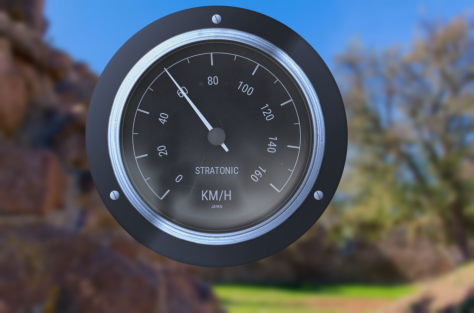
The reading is 60 km/h
